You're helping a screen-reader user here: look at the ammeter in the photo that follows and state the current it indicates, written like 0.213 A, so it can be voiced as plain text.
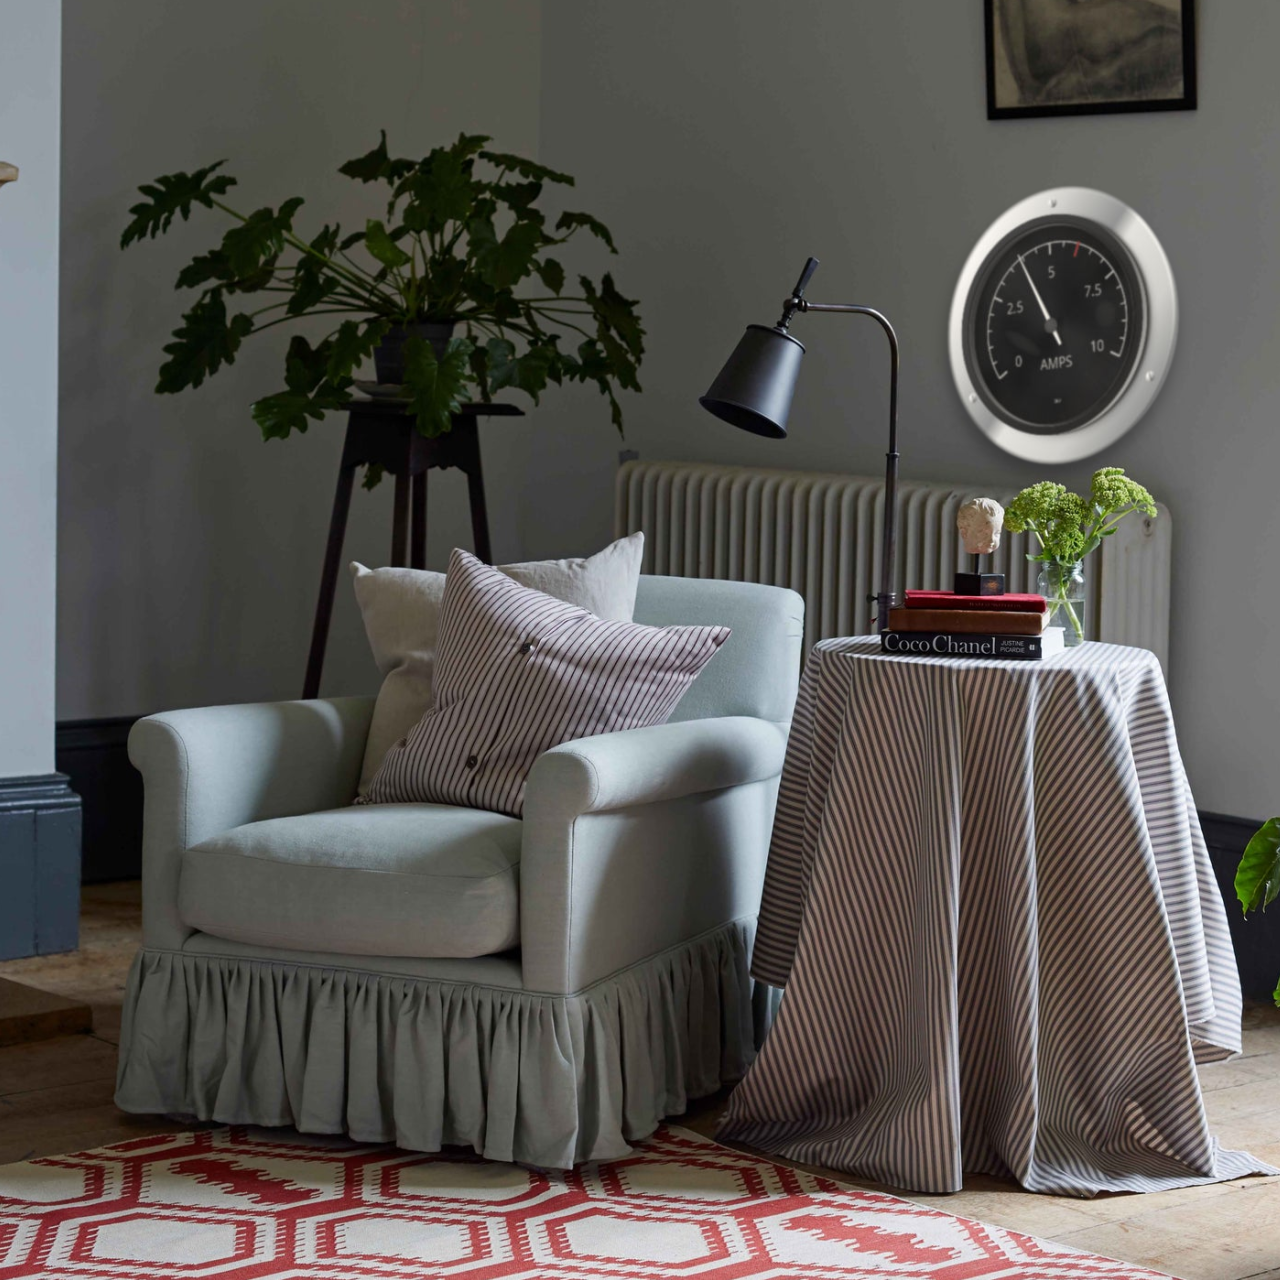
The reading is 4 A
